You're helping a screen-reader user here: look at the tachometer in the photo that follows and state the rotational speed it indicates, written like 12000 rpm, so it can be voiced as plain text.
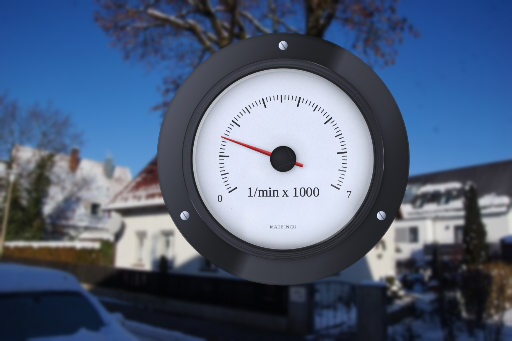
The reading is 1500 rpm
